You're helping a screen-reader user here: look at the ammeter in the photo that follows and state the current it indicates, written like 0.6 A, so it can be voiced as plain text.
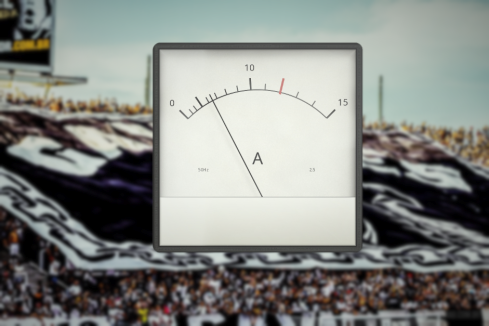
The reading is 6.5 A
